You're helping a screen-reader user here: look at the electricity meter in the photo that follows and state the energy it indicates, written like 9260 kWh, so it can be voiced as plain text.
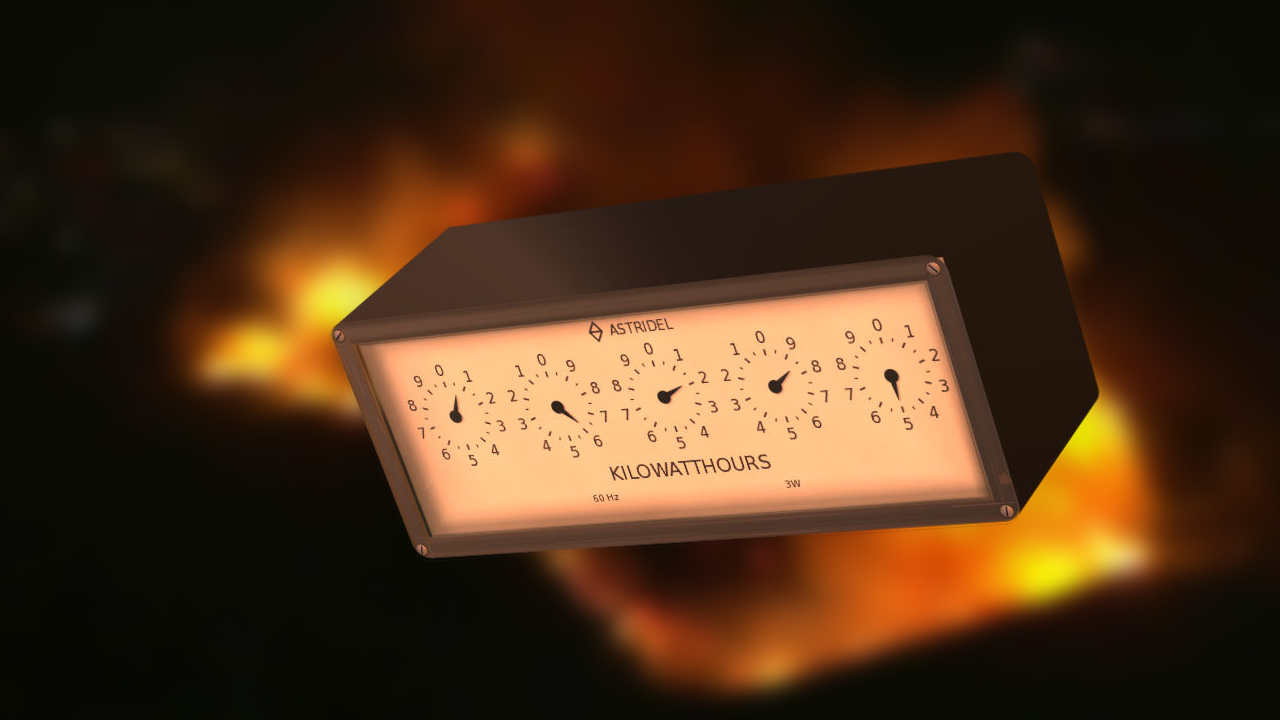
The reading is 6185 kWh
